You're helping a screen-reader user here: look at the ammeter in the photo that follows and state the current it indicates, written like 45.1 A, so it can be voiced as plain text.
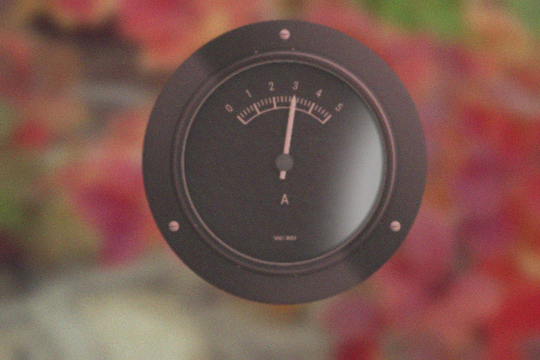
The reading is 3 A
